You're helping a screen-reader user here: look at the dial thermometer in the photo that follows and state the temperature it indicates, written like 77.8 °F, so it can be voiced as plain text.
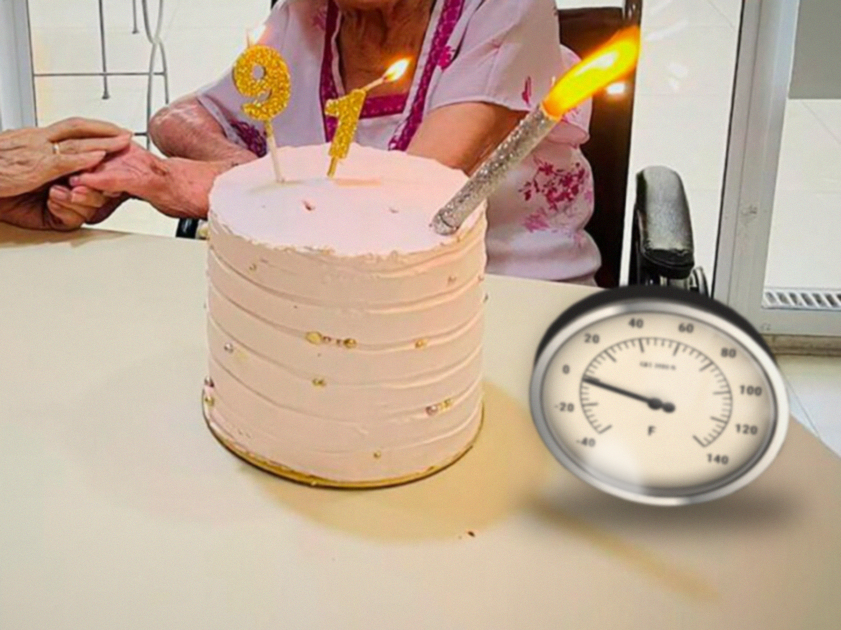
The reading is 0 °F
